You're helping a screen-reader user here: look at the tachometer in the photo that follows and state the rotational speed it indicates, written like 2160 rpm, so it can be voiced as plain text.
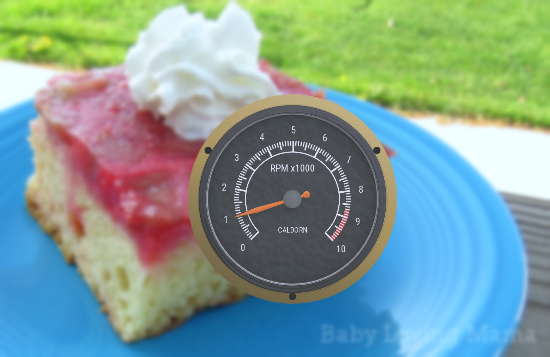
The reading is 1000 rpm
